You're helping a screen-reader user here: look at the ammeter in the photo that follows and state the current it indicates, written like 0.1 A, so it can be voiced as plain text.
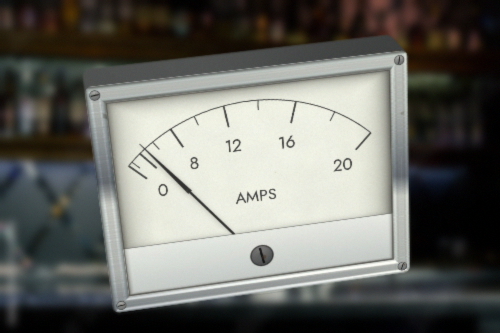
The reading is 5 A
